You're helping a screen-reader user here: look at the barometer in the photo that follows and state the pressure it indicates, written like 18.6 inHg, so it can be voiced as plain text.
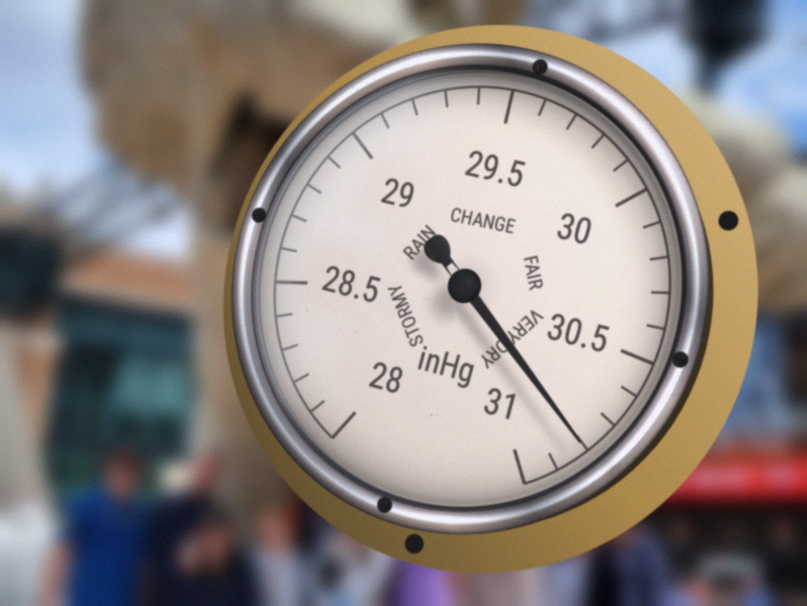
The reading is 30.8 inHg
